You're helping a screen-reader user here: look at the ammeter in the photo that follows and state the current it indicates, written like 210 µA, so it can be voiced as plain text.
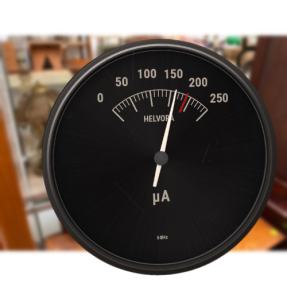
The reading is 160 µA
